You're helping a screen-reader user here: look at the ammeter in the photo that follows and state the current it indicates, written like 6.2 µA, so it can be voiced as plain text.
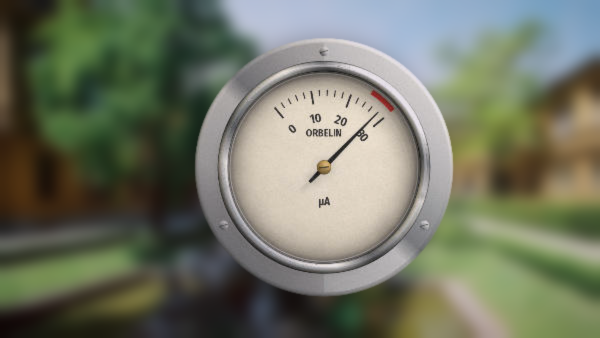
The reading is 28 µA
